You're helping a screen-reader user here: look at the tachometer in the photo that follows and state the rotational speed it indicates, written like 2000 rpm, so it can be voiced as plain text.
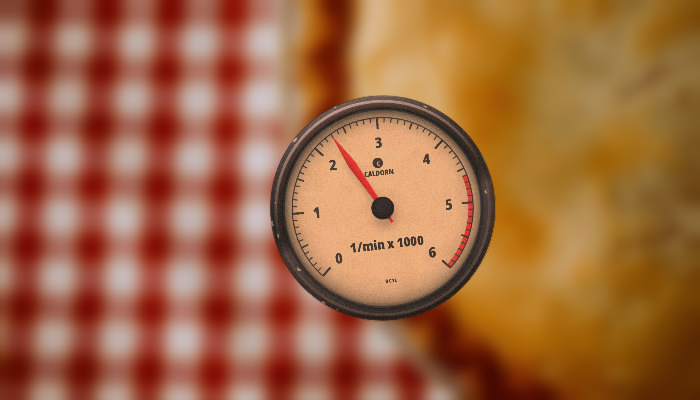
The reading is 2300 rpm
